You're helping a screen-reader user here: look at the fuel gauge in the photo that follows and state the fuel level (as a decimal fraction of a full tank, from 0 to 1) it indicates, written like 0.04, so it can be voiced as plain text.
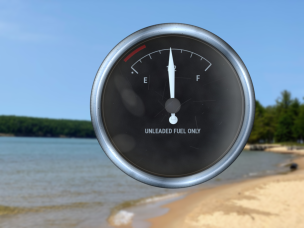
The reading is 0.5
